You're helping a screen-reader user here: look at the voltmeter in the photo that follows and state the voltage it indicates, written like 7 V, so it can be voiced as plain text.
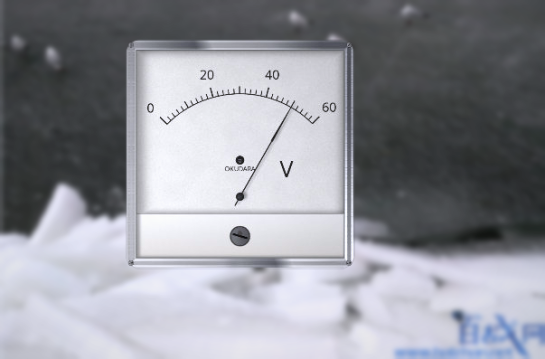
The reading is 50 V
